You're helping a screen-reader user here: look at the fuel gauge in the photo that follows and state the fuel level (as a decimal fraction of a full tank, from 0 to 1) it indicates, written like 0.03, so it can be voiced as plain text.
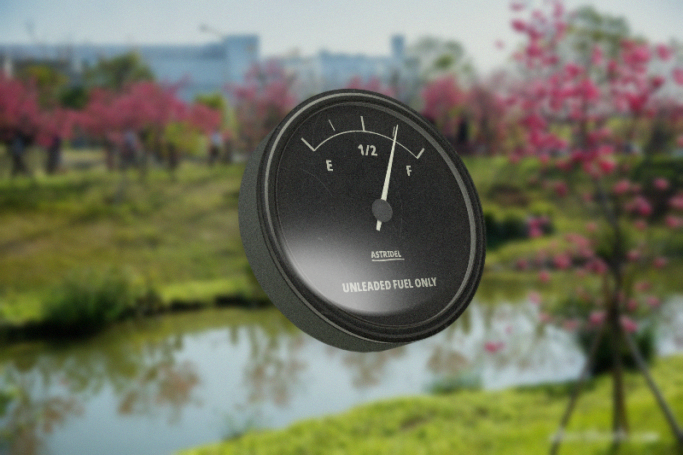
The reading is 0.75
